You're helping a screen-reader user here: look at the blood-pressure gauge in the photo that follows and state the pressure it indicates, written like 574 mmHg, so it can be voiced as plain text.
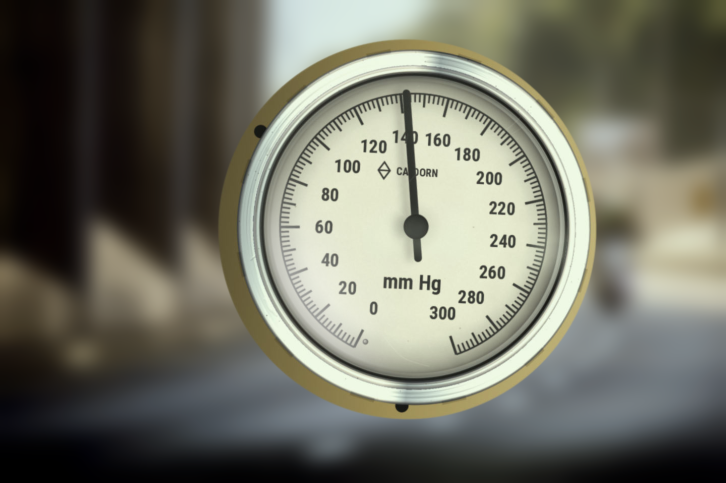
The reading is 142 mmHg
